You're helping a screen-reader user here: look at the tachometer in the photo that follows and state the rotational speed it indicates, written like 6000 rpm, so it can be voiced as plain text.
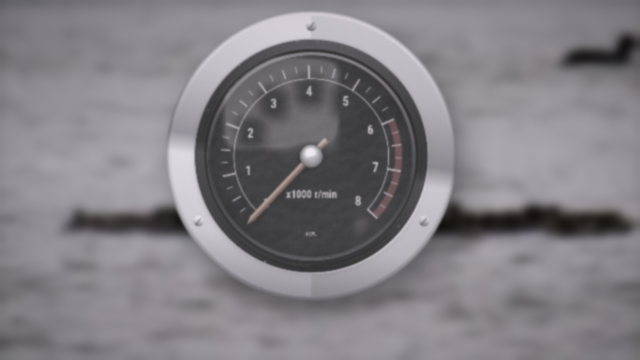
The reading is 0 rpm
